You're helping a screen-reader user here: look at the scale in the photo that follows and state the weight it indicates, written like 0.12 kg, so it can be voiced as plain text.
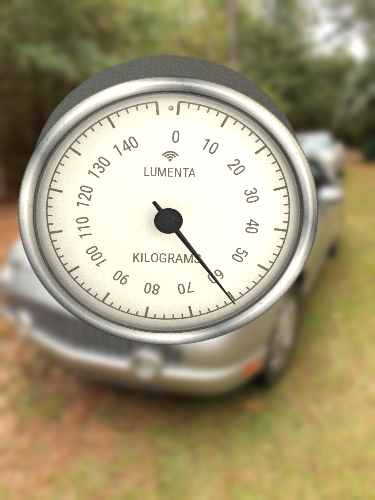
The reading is 60 kg
